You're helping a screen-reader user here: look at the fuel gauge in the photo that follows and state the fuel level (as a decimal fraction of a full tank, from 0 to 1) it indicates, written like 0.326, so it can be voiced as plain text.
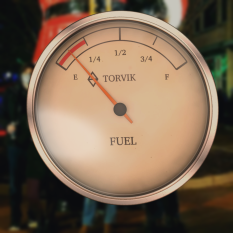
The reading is 0.125
